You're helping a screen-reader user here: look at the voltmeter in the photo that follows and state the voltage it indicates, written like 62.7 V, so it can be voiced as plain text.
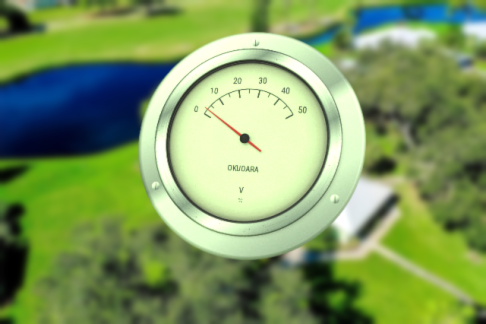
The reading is 2.5 V
